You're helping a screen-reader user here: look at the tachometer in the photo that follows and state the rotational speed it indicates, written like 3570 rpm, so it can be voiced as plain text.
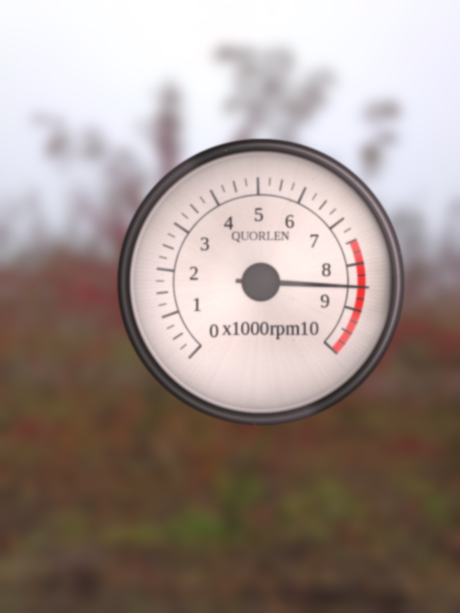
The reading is 8500 rpm
